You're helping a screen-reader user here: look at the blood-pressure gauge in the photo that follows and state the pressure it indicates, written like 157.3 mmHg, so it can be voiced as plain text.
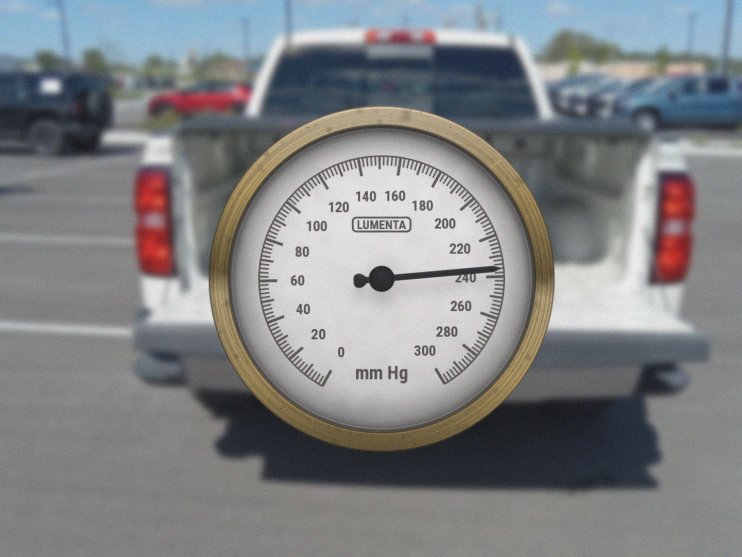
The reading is 236 mmHg
